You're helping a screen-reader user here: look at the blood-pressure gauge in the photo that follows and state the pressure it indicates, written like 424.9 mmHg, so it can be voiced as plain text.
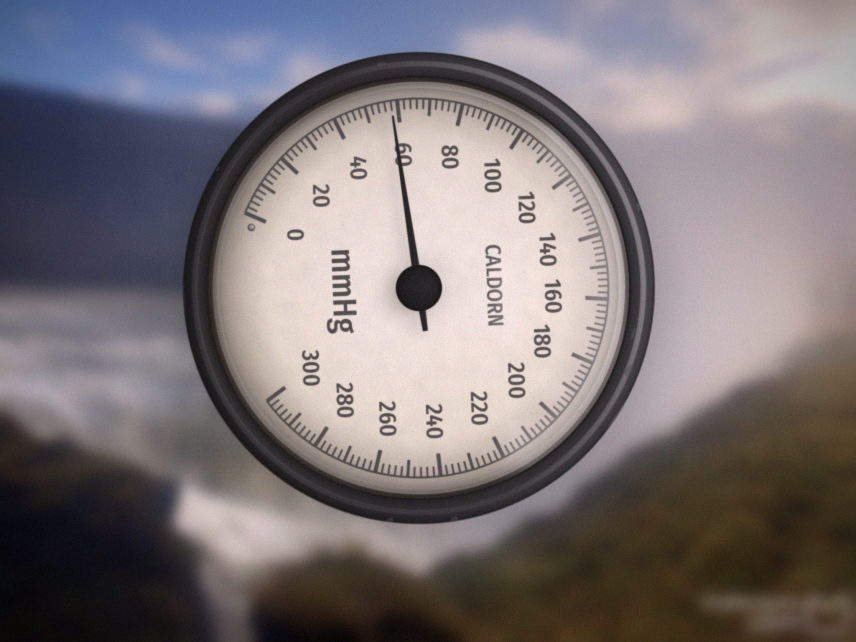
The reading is 58 mmHg
